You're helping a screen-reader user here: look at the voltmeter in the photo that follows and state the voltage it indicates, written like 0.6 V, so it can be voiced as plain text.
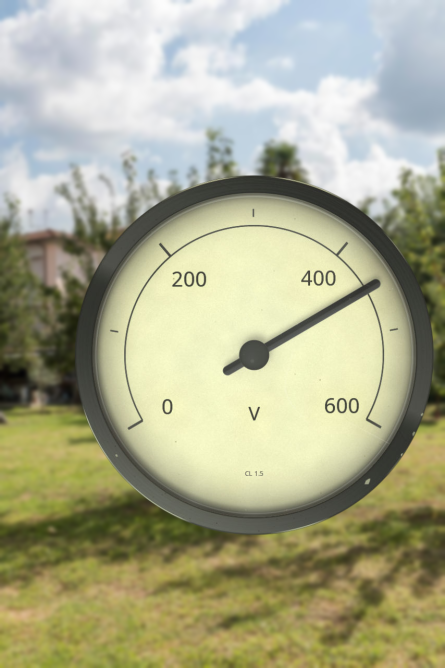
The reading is 450 V
